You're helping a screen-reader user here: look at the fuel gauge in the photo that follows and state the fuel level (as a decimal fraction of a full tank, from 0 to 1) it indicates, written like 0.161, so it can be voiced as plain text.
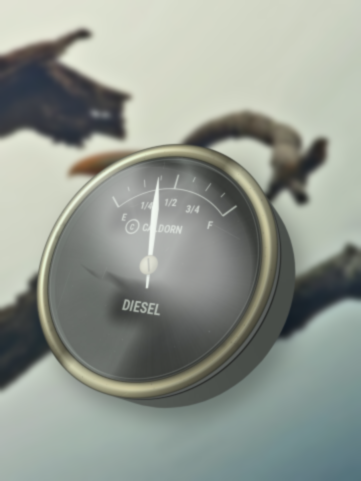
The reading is 0.375
